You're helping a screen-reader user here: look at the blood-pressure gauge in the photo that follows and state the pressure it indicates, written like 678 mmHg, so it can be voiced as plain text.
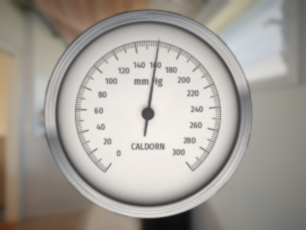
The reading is 160 mmHg
